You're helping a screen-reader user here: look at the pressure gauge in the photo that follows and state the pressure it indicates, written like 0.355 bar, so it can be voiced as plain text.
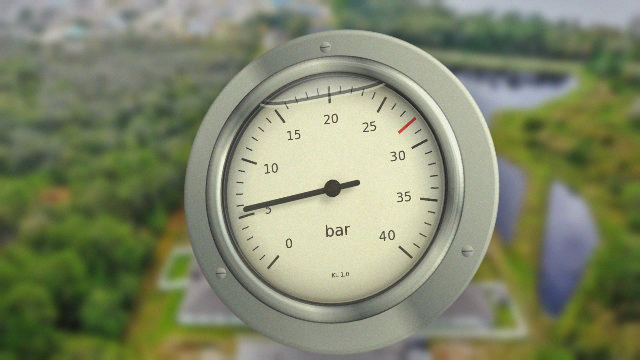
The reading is 5.5 bar
